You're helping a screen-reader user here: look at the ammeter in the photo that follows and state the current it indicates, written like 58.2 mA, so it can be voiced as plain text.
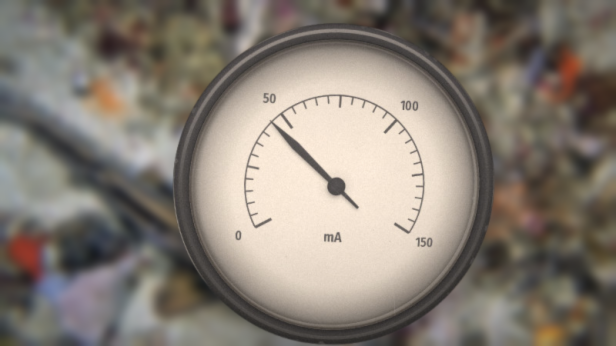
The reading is 45 mA
